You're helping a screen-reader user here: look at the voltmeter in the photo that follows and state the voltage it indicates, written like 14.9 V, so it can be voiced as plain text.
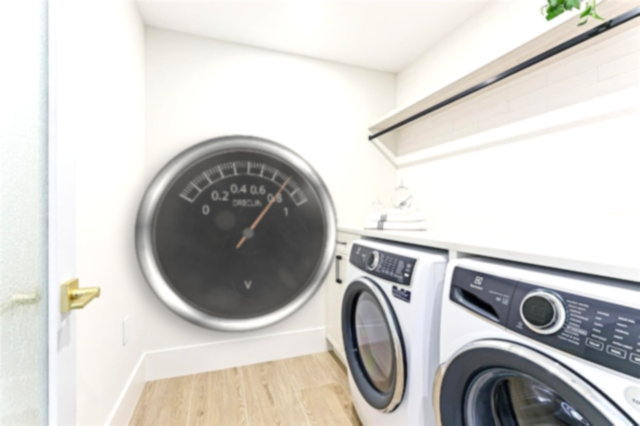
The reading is 0.8 V
